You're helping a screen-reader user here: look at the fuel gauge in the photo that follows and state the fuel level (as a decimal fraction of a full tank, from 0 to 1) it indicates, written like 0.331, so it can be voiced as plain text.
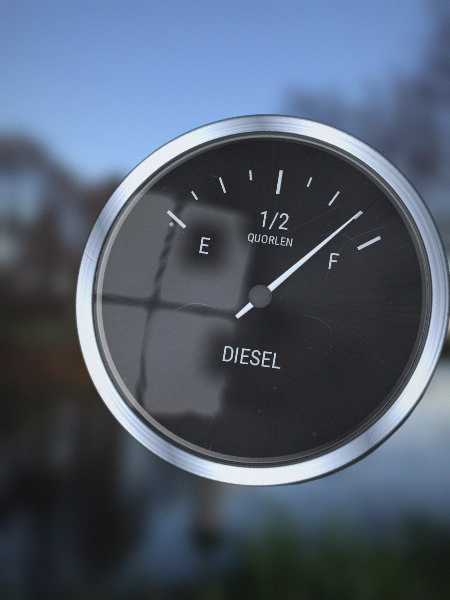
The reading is 0.875
